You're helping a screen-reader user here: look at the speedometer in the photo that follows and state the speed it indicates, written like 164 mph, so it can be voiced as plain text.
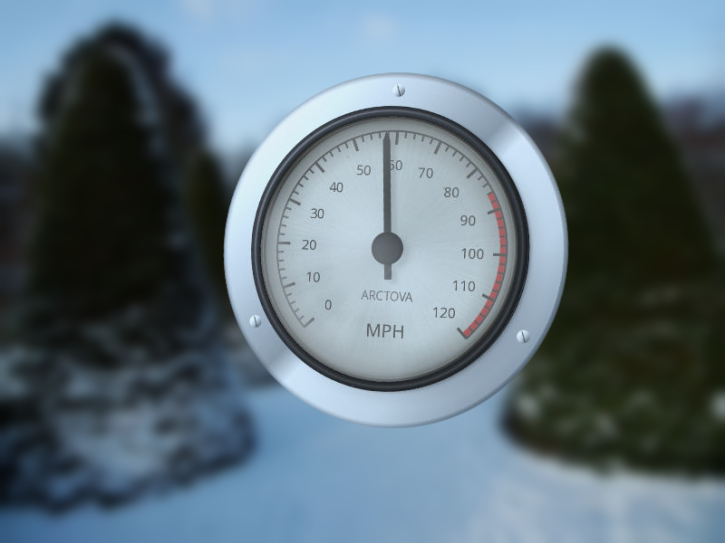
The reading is 58 mph
